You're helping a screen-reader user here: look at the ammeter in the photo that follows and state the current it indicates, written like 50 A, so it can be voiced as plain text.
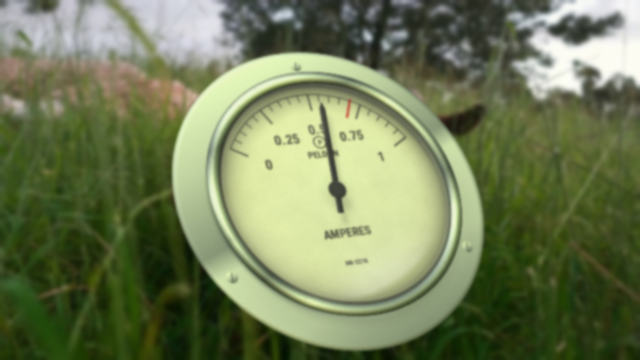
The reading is 0.55 A
